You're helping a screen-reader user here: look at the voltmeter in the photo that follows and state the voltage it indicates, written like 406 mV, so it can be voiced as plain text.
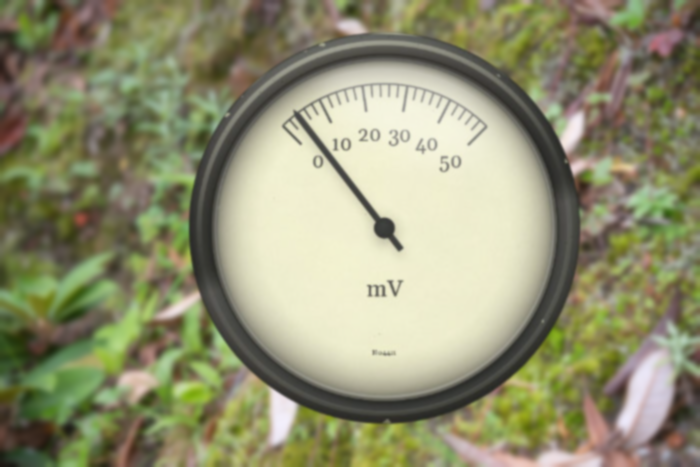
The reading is 4 mV
